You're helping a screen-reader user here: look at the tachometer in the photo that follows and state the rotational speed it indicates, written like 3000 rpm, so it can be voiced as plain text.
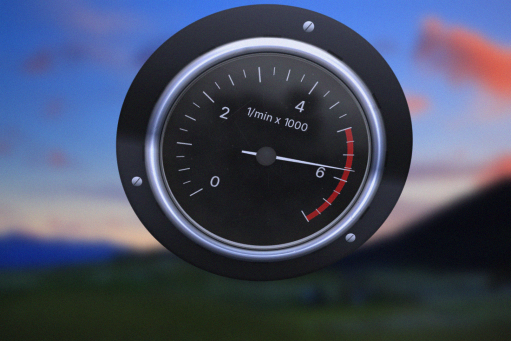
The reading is 5750 rpm
